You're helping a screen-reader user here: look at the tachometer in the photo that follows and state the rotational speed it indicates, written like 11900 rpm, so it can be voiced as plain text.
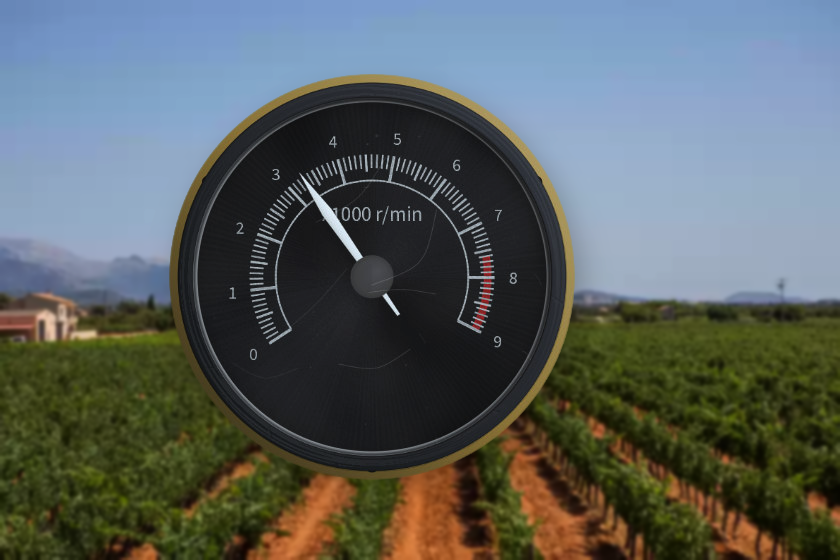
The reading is 3300 rpm
